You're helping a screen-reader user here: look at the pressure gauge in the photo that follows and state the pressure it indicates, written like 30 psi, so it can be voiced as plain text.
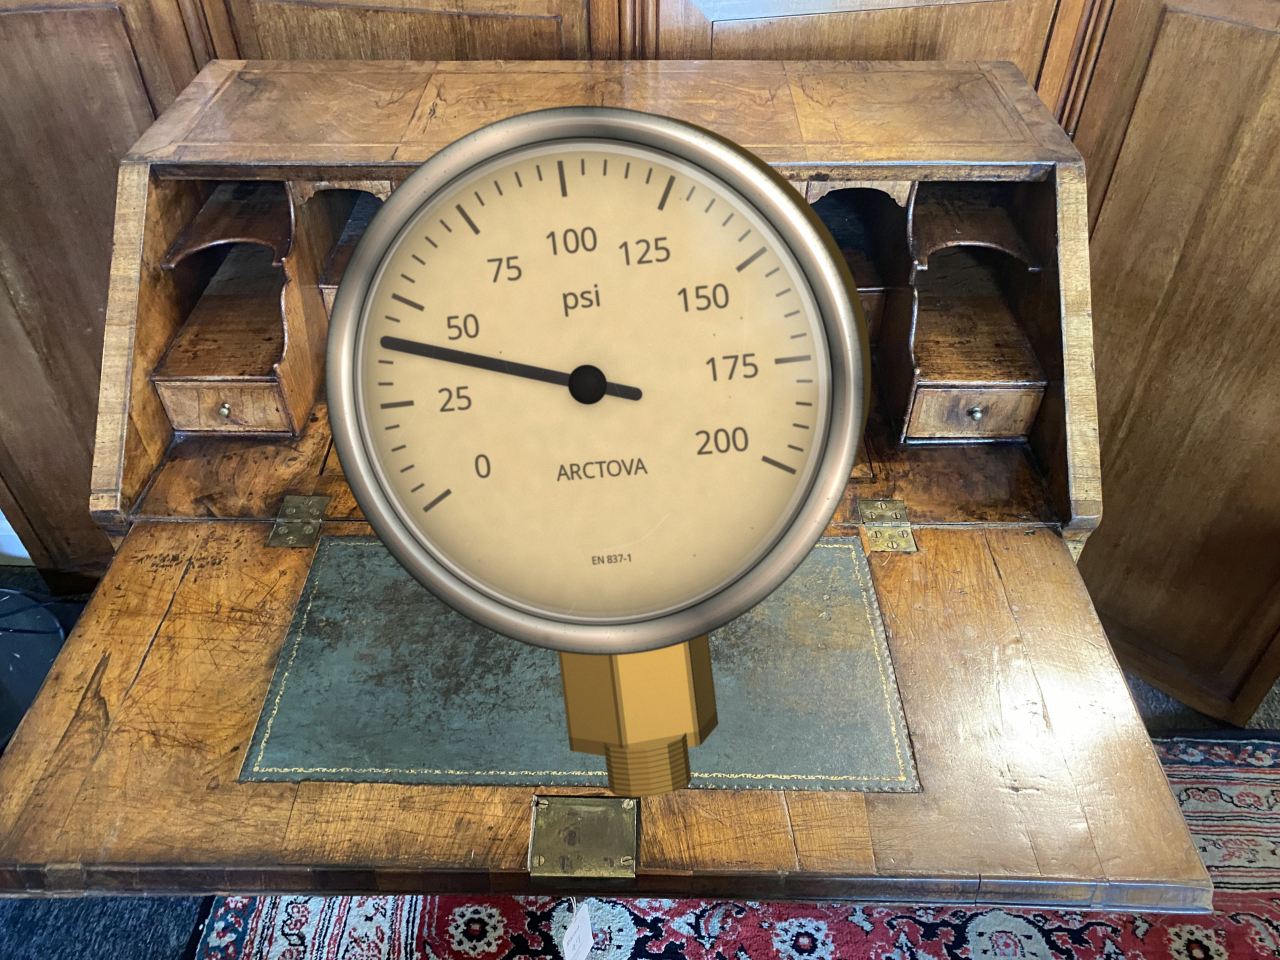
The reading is 40 psi
